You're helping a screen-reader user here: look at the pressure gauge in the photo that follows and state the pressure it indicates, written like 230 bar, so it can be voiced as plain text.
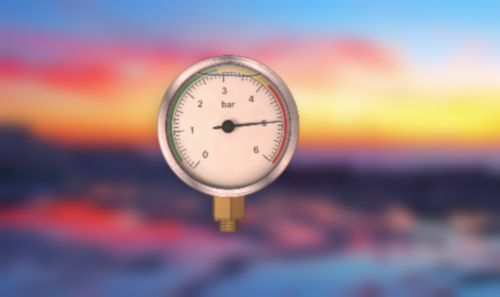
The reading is 5 bar
